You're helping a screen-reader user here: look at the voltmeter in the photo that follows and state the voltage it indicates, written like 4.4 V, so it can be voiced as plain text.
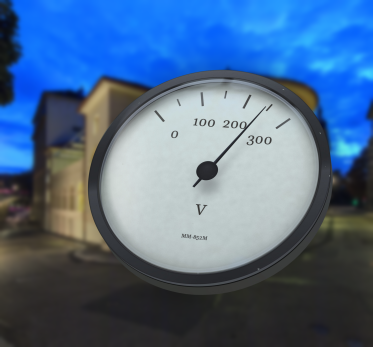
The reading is 250 V
